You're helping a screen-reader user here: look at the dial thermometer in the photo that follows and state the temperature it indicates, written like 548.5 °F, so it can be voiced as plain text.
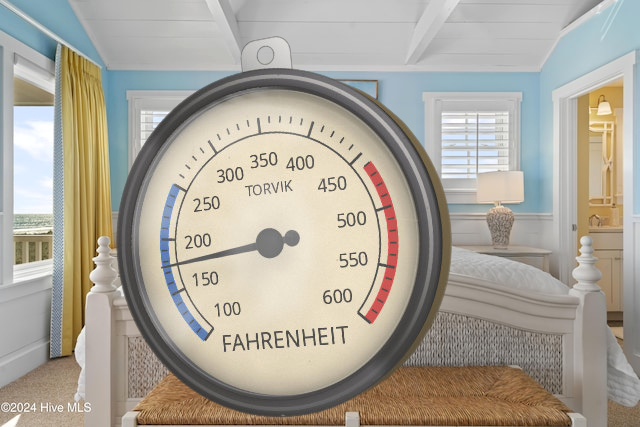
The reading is 175 °F
